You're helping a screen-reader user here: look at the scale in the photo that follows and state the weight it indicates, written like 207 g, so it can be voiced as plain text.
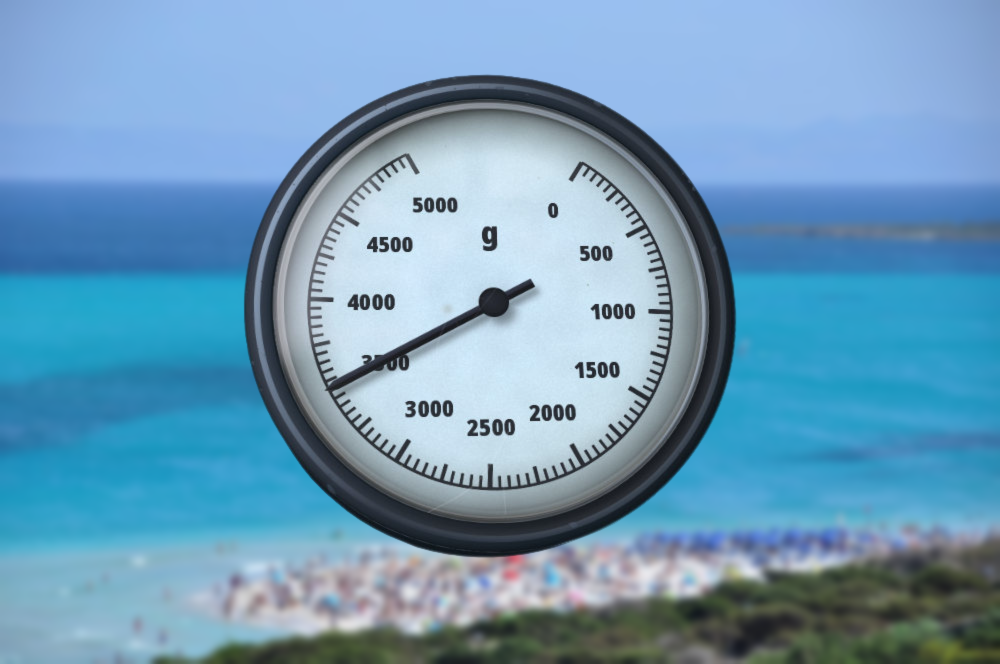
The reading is 3500 g
